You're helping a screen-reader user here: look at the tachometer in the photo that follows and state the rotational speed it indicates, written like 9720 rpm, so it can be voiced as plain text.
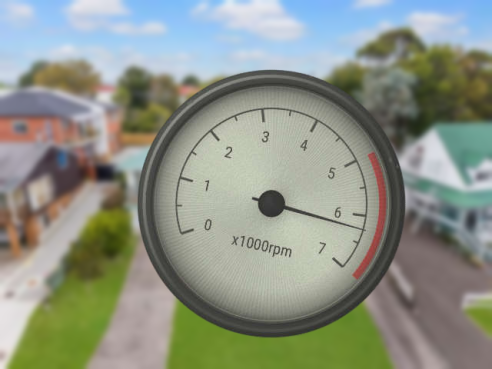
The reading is 6250 rpm
